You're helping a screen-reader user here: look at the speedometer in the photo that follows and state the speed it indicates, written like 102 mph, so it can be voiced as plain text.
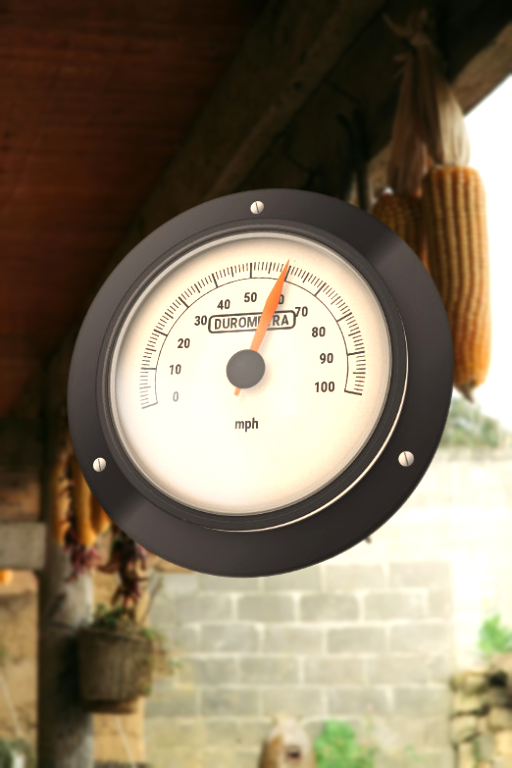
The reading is 60 mph
